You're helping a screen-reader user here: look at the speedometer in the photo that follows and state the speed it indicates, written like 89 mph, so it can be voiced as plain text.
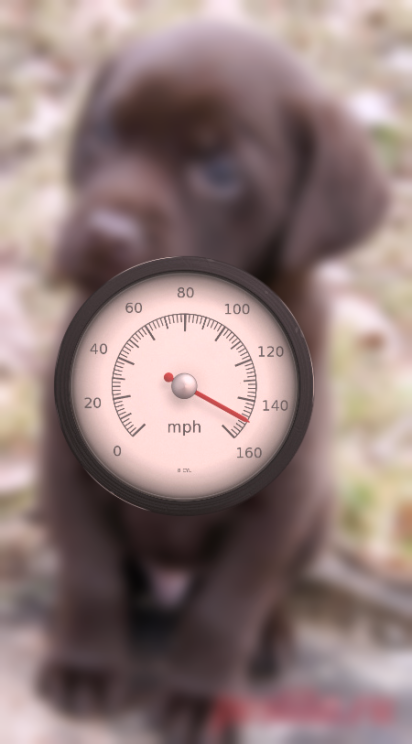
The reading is 150 mph
